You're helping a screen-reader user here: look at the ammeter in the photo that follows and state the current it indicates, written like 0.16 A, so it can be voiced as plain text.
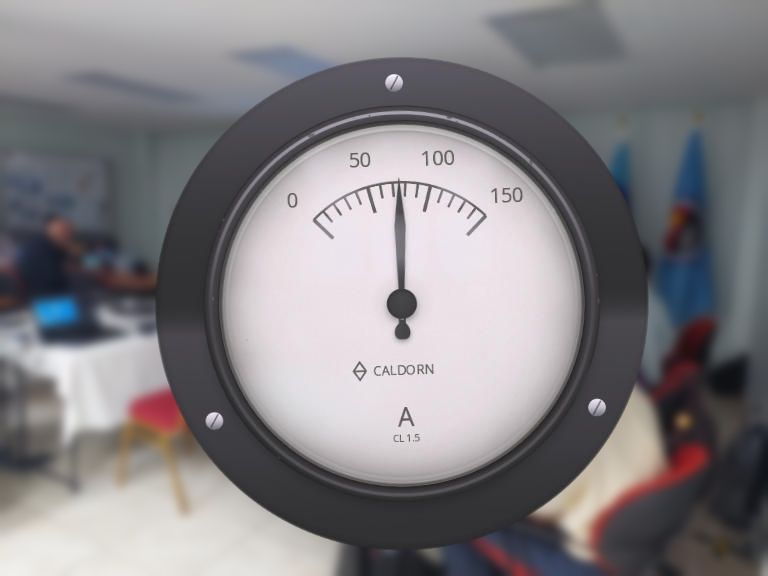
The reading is 75 A
